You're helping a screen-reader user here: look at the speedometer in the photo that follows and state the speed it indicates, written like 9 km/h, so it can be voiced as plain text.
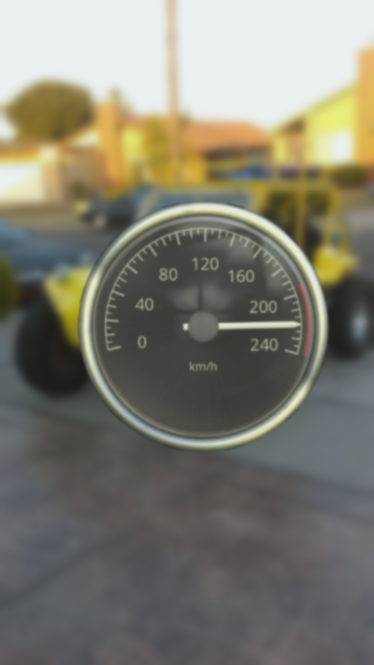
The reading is 220 km/h
